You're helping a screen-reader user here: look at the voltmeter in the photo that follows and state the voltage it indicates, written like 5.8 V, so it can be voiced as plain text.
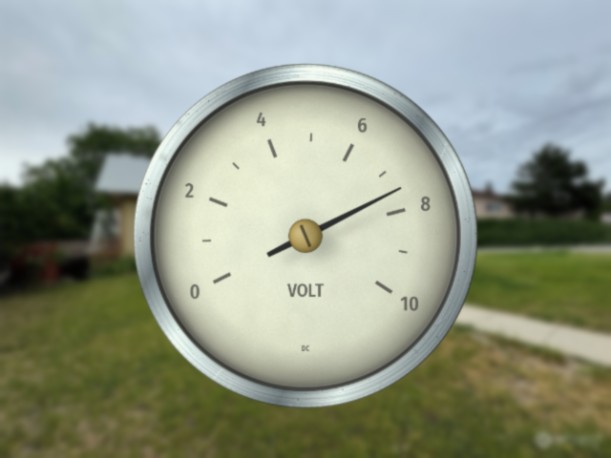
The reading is 7.5 V
